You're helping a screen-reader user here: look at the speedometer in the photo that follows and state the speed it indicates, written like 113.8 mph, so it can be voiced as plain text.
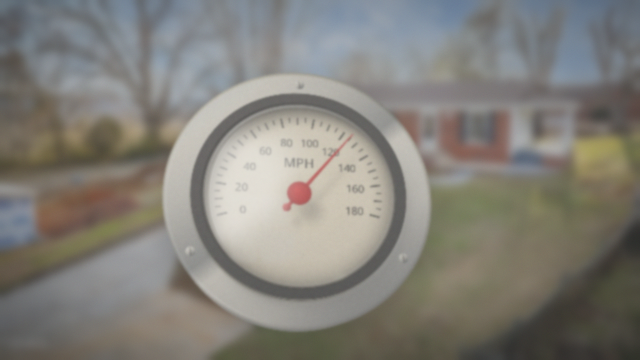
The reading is 125 mph
